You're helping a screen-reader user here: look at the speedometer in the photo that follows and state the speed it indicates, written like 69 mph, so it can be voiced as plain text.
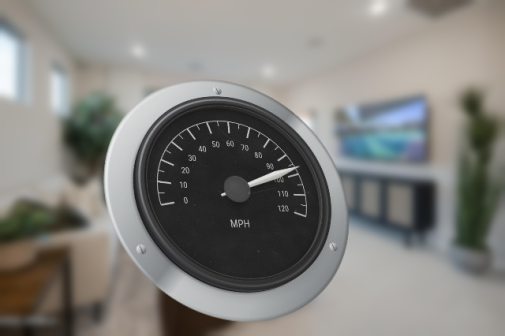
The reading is 97.5 mph
